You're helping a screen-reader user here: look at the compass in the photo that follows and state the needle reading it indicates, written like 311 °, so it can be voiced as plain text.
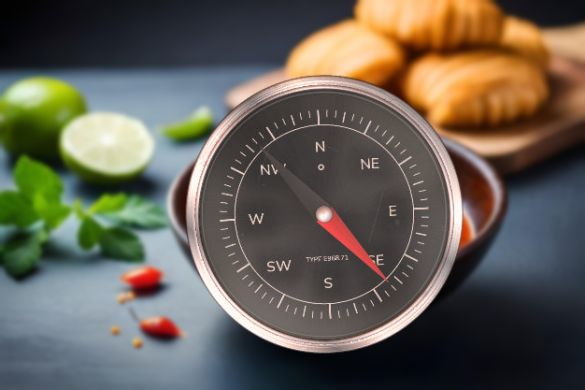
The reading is 140 °
